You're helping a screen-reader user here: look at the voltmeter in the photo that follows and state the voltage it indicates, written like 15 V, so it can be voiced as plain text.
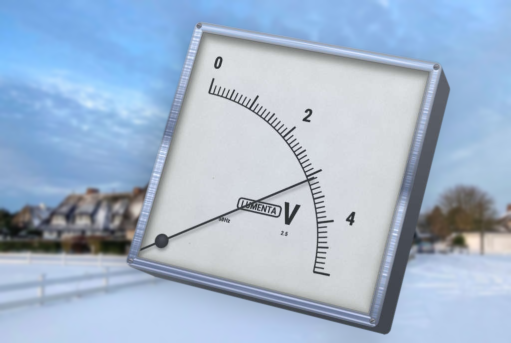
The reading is 3.1 V
